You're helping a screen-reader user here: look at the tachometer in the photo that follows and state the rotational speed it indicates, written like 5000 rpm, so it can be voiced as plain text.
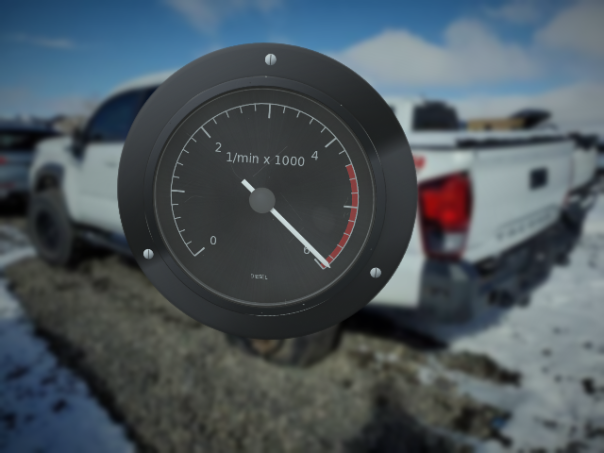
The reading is 5900 rpm
